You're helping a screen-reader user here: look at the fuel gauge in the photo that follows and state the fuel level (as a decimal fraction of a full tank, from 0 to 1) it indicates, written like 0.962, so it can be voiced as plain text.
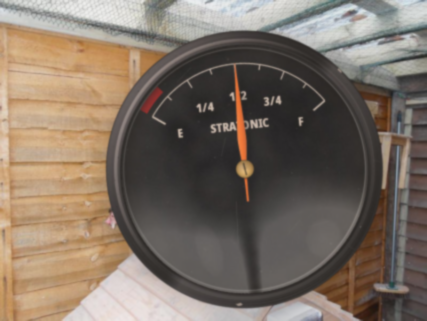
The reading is 0.5
